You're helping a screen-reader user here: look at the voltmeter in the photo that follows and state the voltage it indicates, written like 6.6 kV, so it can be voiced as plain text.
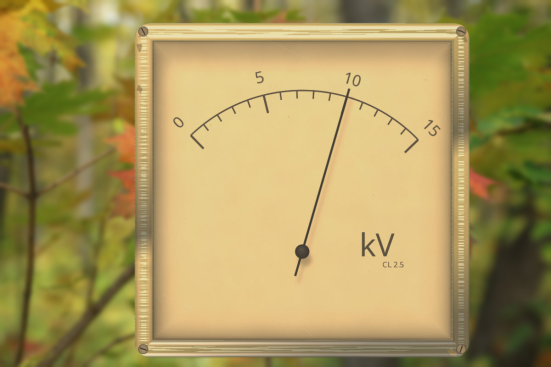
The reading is 10 kV
